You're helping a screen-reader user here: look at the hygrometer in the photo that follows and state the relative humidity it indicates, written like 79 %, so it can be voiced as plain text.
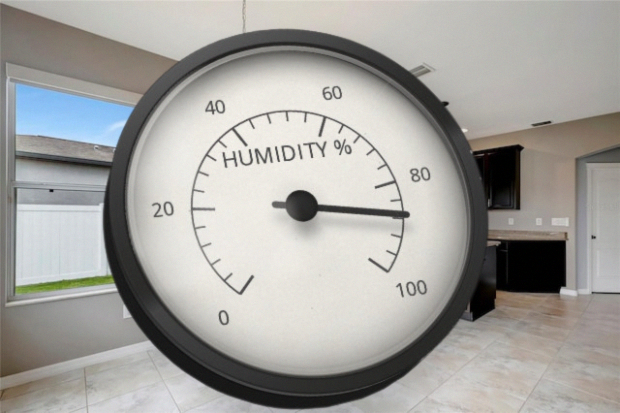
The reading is 88 %
